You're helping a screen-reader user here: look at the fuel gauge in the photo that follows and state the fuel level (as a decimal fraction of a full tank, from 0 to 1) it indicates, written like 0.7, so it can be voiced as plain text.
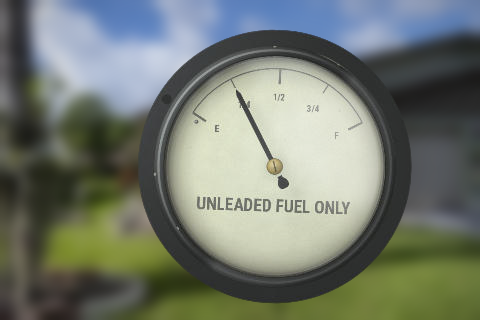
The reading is 0.25
